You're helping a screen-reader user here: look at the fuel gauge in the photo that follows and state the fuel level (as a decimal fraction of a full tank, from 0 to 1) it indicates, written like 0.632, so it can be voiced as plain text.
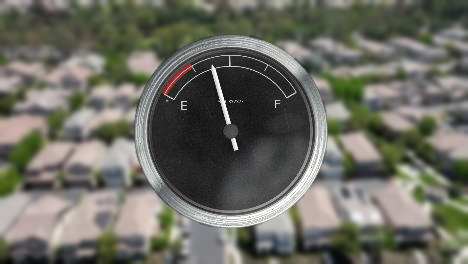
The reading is 0.375
